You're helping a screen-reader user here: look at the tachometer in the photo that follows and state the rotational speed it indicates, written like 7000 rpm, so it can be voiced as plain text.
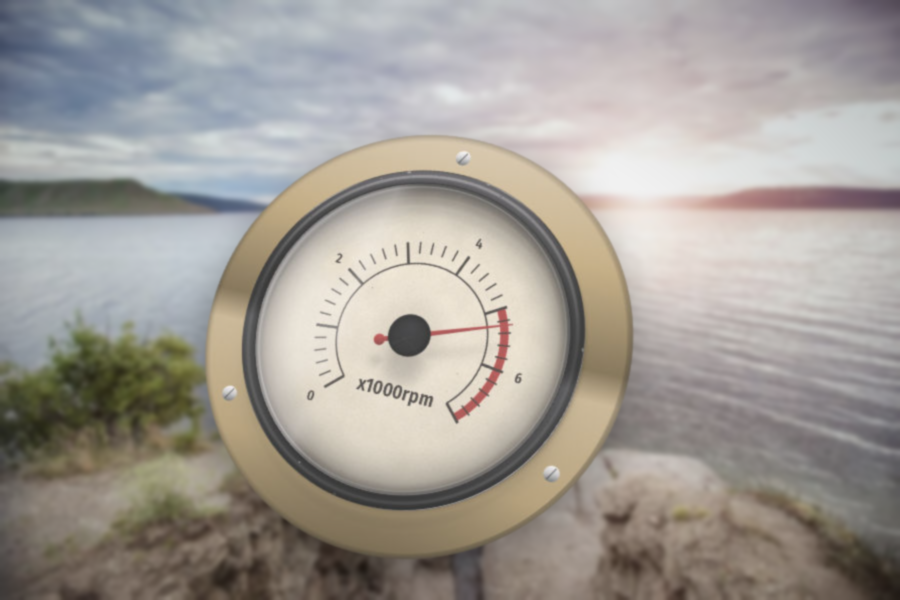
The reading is 5300 rpm
